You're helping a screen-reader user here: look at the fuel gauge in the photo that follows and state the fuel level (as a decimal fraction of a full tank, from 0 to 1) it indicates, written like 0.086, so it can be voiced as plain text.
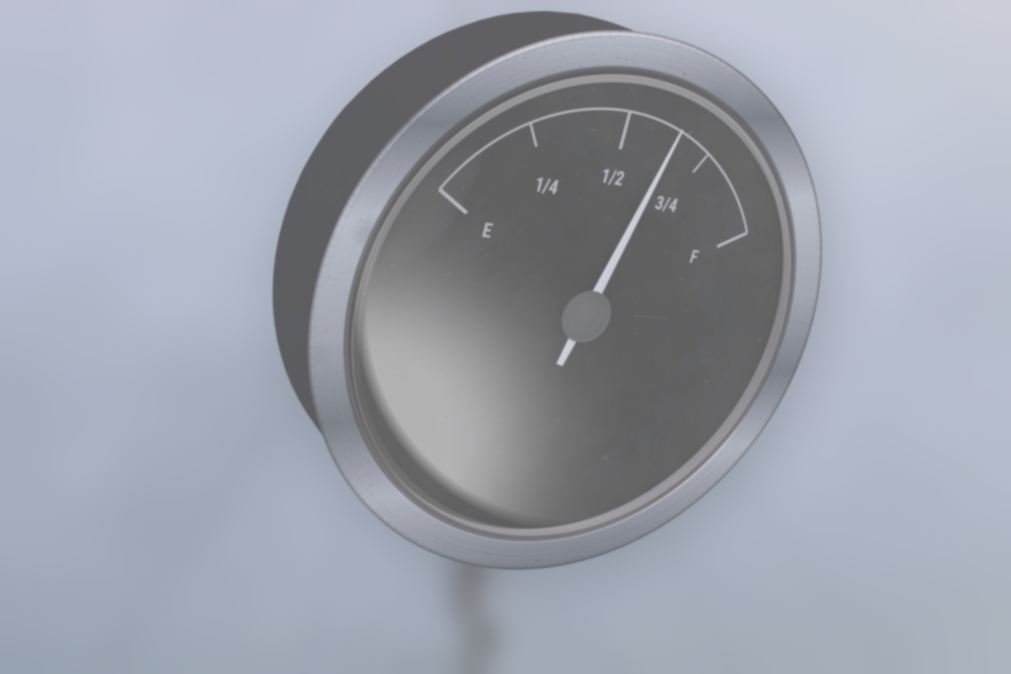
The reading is 0.625
